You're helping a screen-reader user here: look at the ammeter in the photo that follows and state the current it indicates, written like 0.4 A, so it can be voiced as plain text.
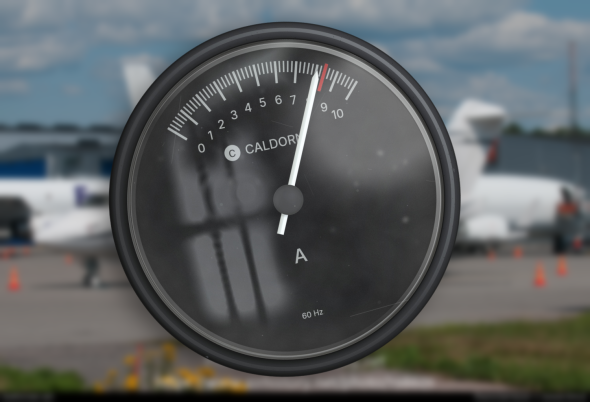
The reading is 8 A
